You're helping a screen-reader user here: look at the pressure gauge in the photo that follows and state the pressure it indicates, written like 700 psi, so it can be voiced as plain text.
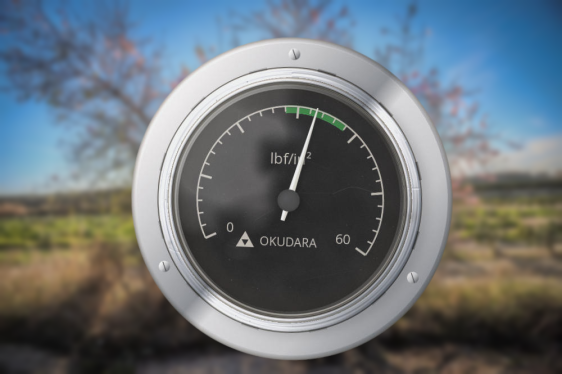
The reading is 33 psi
